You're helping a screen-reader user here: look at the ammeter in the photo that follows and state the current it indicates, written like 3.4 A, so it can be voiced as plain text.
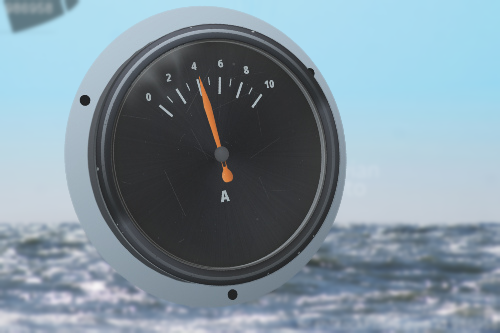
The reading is 4 A
